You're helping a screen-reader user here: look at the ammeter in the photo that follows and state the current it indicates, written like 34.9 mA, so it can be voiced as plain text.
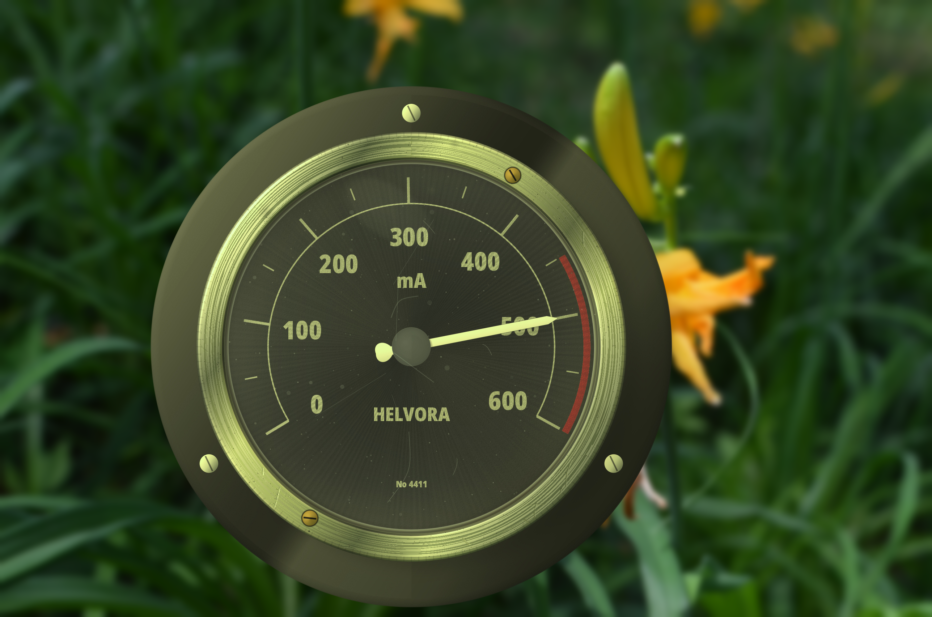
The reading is 500 mA
